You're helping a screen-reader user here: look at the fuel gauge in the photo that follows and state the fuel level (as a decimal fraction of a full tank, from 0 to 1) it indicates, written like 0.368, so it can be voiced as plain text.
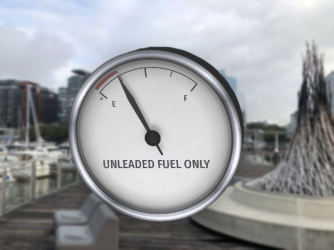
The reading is 0.25
